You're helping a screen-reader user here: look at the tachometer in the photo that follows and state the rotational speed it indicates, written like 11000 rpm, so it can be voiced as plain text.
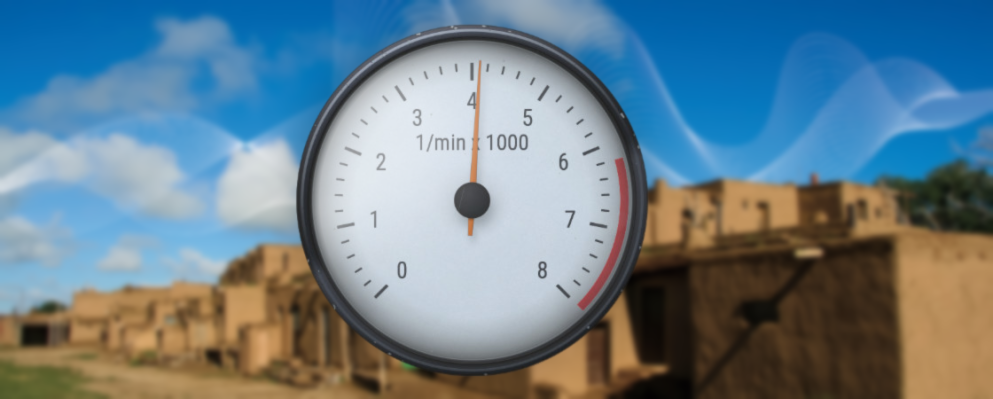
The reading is 4100 rpm
